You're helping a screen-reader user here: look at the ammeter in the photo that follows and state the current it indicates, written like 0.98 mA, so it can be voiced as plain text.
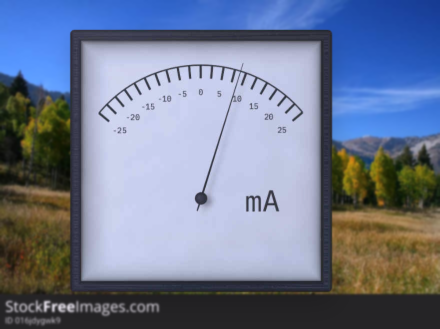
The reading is 8.75 mA
